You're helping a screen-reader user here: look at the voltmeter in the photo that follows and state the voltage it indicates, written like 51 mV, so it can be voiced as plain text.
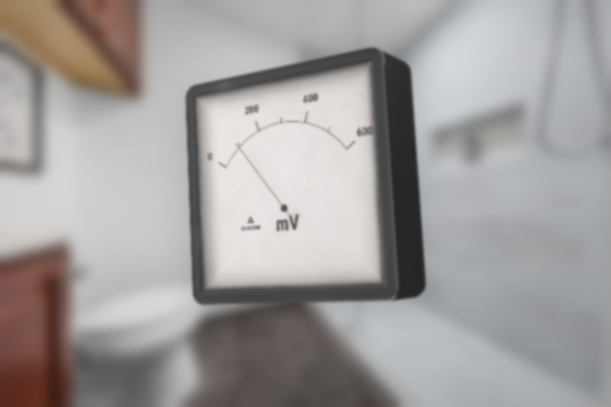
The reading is 100 mV
